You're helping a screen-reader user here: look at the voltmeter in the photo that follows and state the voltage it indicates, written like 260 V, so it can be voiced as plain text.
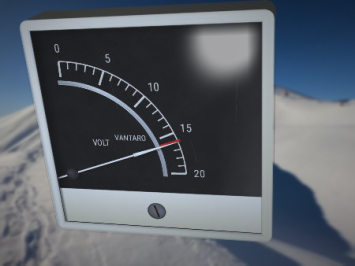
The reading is 16 V
